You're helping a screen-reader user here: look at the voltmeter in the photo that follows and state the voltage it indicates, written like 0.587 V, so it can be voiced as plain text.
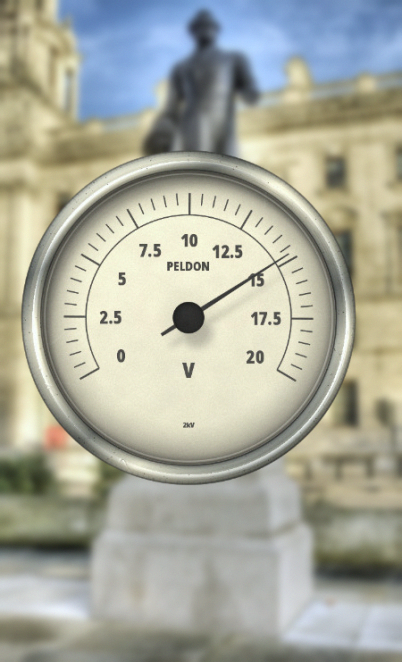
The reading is 14.75 V
